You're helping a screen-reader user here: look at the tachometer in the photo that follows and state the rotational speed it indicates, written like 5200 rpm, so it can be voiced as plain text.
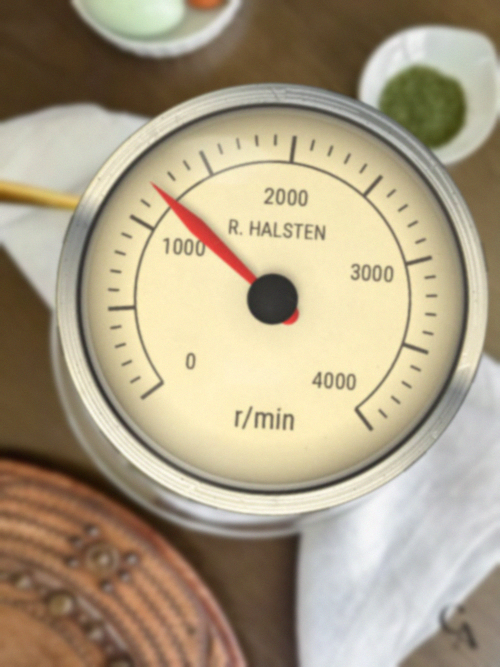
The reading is 1200 rpm
